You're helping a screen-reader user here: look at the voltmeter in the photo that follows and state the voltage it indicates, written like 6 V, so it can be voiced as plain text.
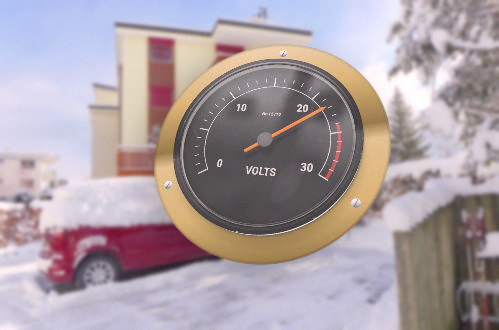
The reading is 22 V
